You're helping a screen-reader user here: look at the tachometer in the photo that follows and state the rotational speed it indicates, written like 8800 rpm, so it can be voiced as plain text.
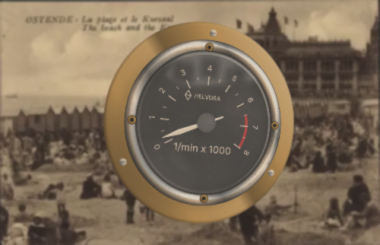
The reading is 250 rpm
